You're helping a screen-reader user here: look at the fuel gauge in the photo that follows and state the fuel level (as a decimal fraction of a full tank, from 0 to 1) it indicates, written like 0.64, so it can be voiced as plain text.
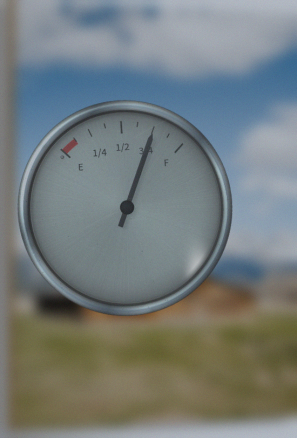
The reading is 0.75
